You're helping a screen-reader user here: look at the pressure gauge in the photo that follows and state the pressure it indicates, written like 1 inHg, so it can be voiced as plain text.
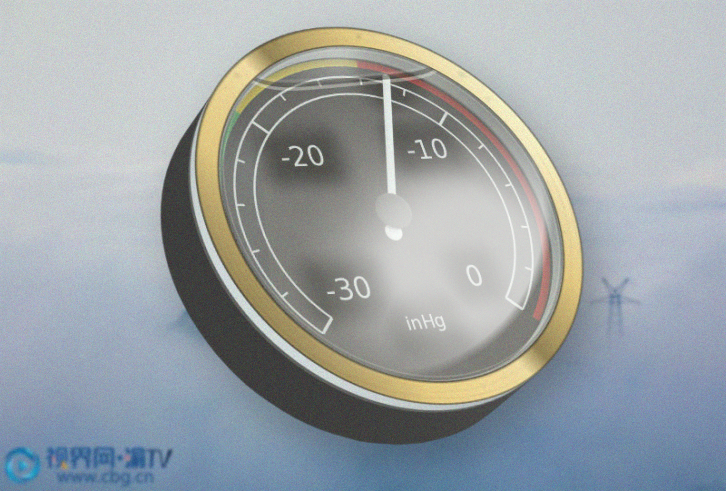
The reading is -13 inHg
